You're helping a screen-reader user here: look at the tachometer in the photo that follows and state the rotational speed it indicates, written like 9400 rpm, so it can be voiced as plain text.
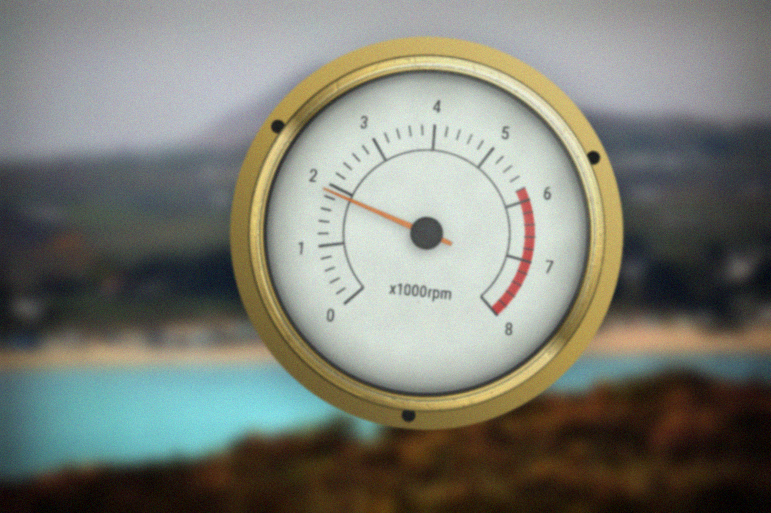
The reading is 1900 rpm
